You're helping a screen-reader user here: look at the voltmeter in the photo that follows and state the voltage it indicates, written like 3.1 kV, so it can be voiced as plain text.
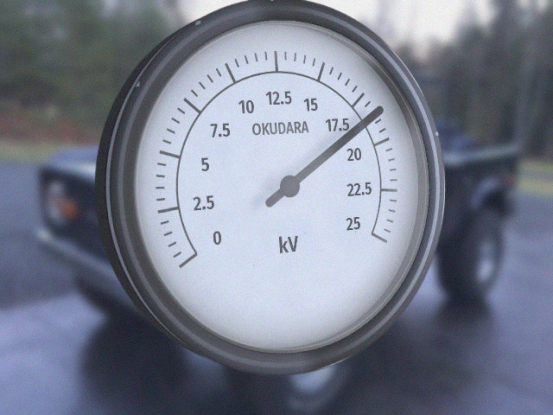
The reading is 18.5 kV
